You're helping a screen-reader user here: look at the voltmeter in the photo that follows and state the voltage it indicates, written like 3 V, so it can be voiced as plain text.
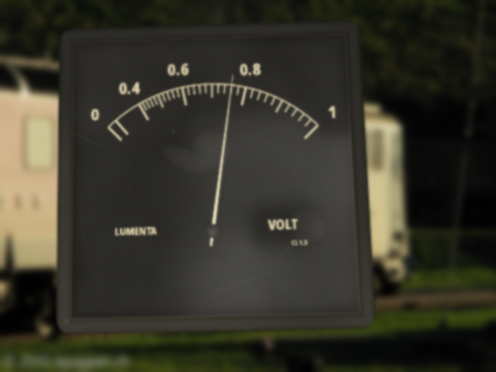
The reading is 0.76 V
